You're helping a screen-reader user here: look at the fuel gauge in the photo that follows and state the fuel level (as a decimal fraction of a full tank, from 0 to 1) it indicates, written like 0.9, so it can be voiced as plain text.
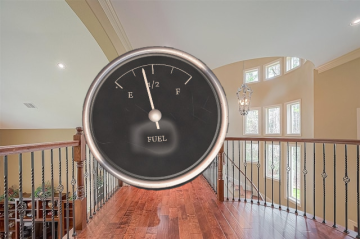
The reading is 0.375
